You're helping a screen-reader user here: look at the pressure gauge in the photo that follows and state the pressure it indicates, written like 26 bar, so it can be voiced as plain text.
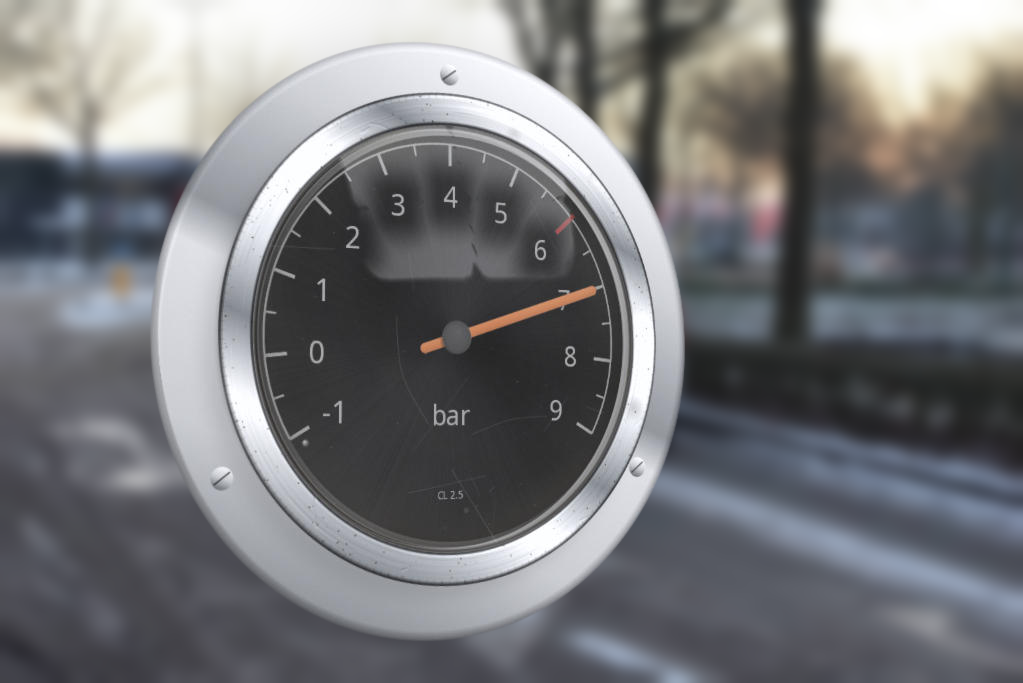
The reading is 7 bar
